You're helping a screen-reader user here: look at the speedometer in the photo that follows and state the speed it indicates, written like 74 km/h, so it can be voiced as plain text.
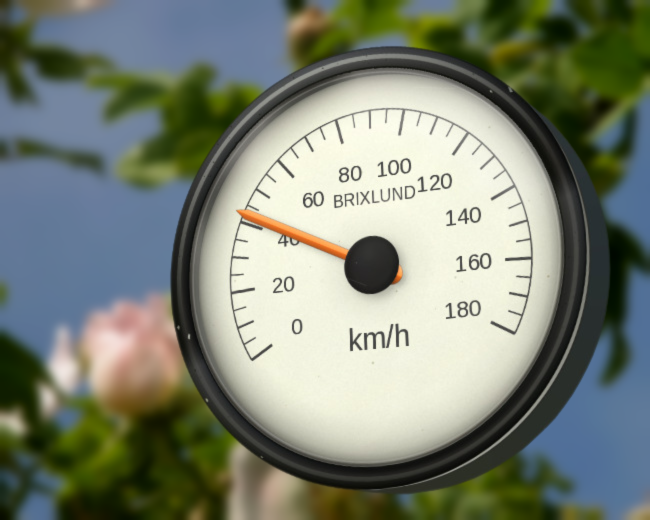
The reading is 42.5 km/h
